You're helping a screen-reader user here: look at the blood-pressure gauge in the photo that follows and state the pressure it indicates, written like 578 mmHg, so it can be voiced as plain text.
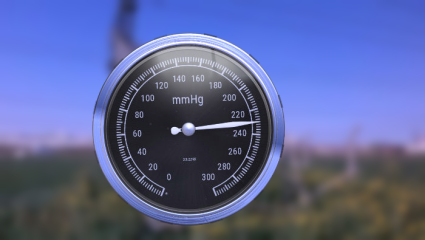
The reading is 230 mmHg
